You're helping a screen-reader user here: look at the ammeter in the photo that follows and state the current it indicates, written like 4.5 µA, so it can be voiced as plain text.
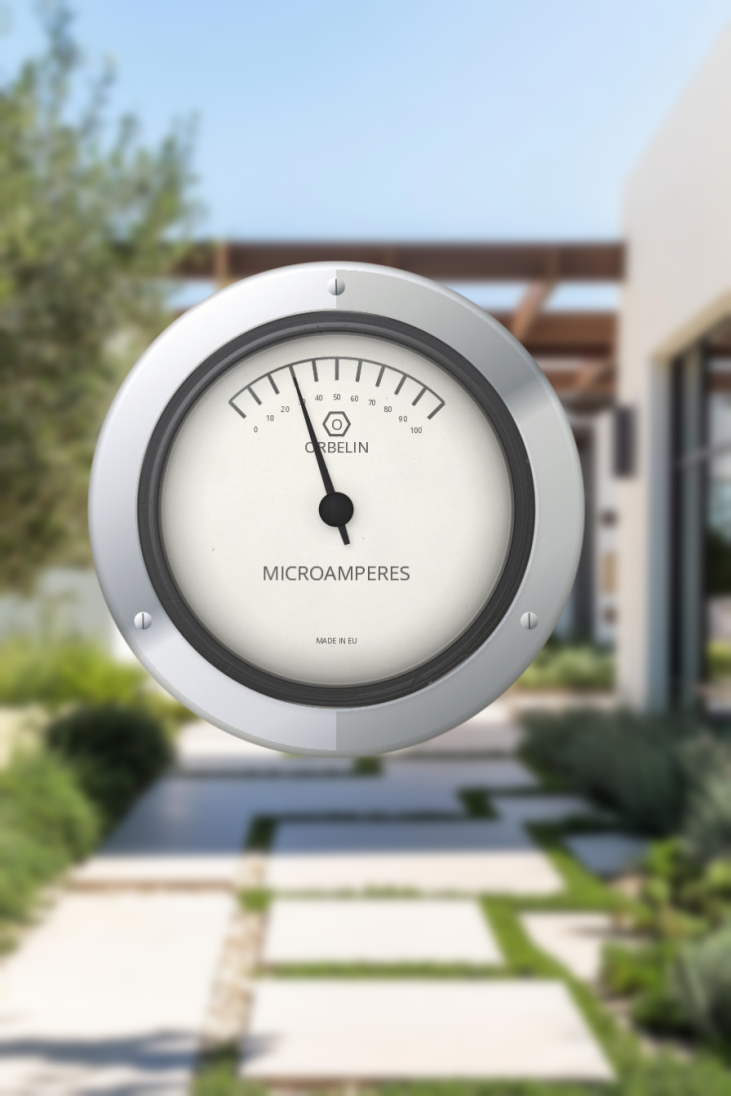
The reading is 30 µA
